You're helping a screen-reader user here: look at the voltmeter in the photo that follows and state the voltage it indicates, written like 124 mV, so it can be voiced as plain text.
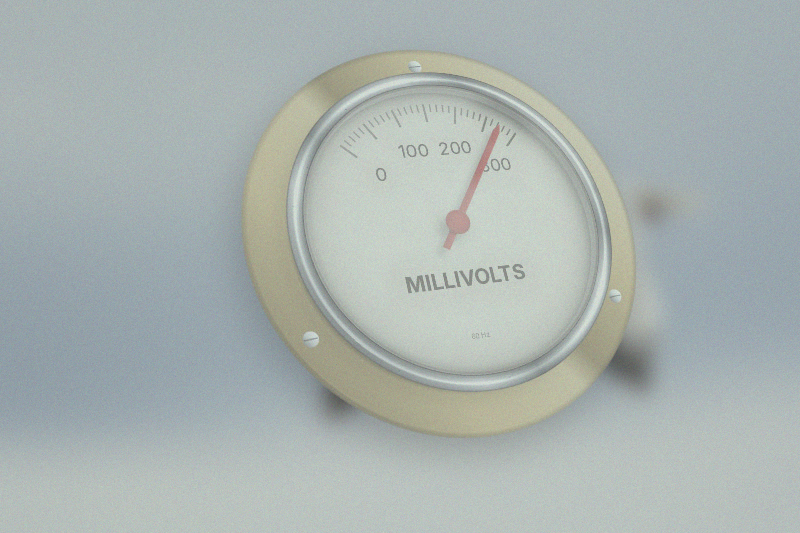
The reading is 270 mV
